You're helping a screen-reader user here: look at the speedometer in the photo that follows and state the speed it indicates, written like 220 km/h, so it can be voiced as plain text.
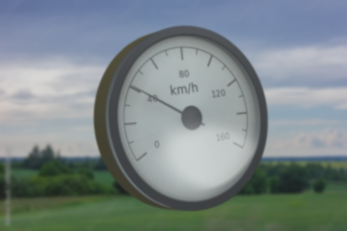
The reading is 40 km/h
